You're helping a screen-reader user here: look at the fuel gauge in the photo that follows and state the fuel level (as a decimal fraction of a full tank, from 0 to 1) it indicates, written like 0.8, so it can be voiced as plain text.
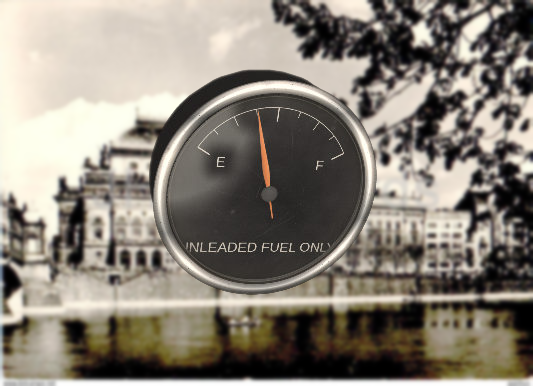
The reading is 0.375
